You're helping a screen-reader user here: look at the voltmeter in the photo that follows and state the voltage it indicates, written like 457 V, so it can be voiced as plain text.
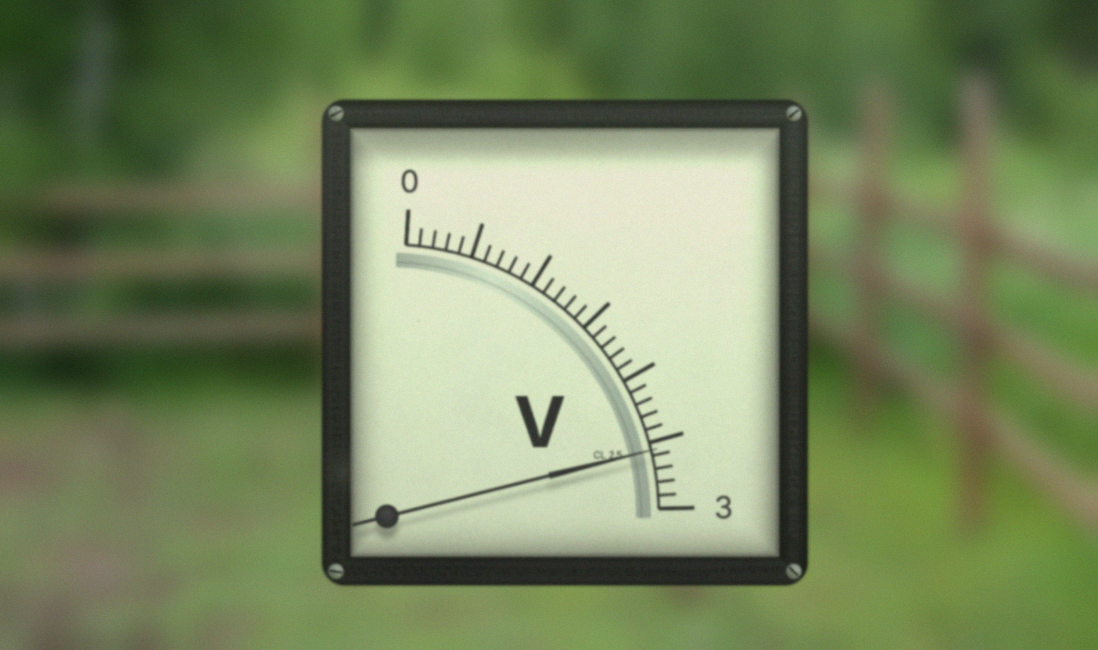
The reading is 2.55 V
